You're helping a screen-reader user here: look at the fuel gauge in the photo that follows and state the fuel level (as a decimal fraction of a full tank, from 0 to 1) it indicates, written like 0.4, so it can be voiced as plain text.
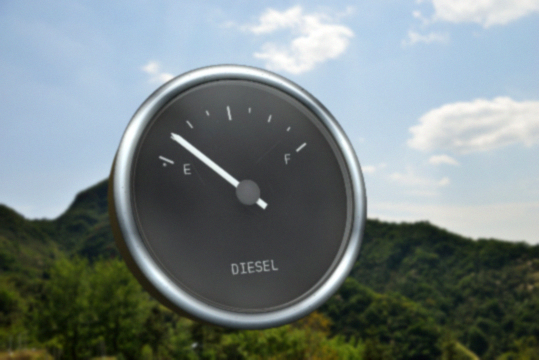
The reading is 0.125
